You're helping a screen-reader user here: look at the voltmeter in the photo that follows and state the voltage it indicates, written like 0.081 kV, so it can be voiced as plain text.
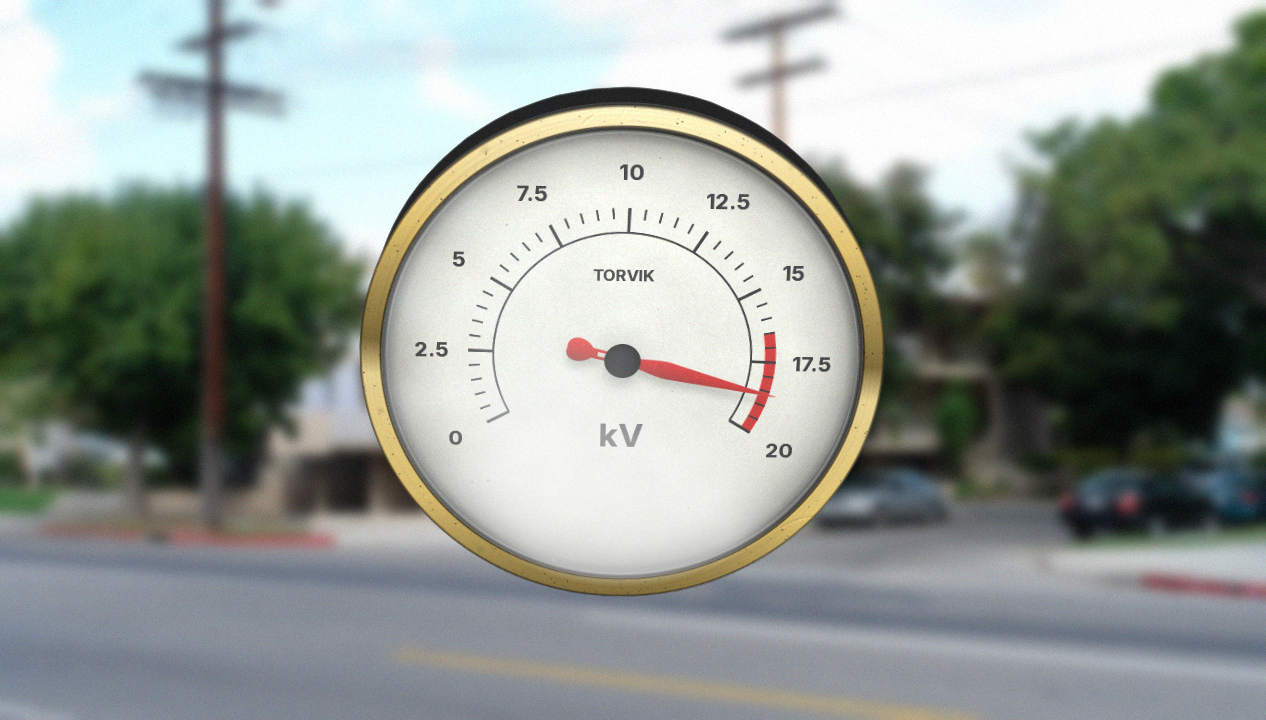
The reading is 18.5 kV
